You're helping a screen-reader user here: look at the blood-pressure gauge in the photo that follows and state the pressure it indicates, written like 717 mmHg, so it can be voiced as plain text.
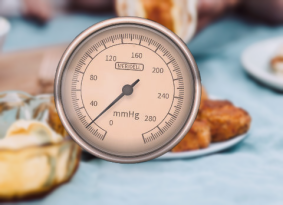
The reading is 20 mmHg
